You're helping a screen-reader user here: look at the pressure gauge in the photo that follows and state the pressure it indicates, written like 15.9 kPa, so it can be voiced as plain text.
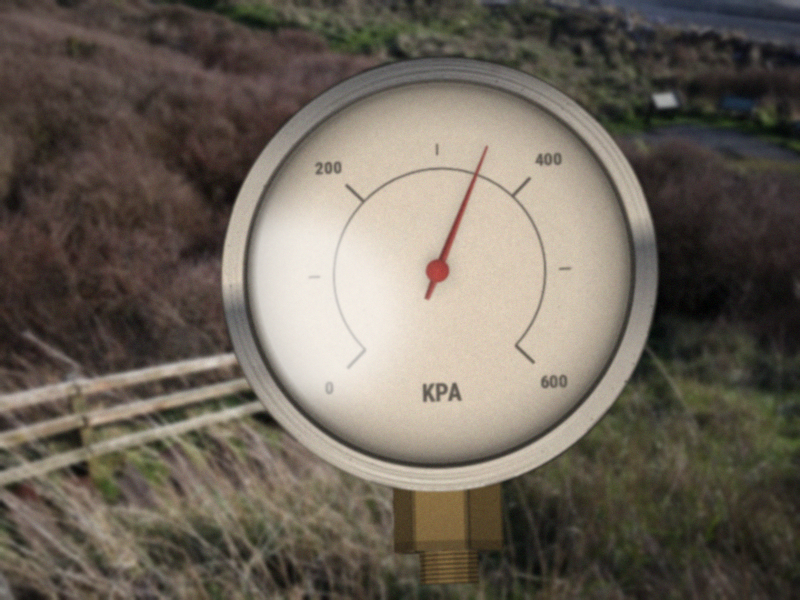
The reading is 350 kPa
